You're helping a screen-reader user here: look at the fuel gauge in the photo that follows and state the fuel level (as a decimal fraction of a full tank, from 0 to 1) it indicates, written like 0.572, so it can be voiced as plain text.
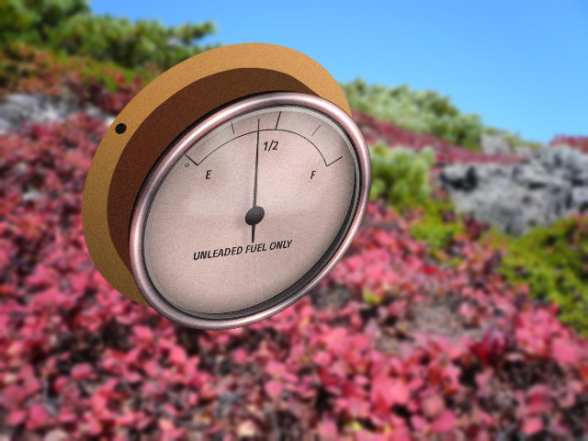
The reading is 0.375
